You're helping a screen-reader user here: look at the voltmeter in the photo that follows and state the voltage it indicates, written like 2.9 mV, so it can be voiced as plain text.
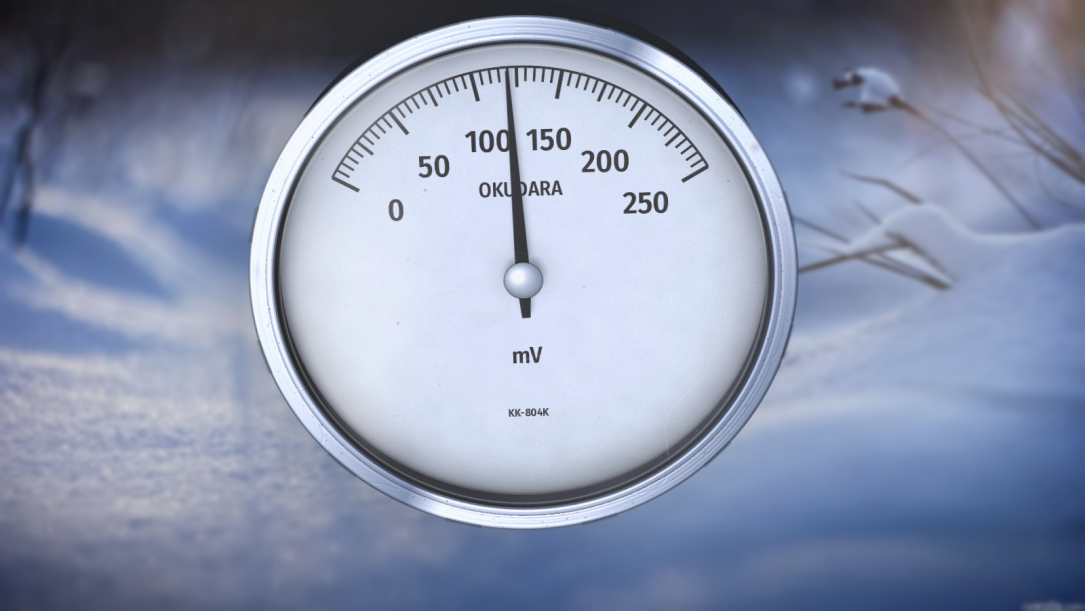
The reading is 120 mV
